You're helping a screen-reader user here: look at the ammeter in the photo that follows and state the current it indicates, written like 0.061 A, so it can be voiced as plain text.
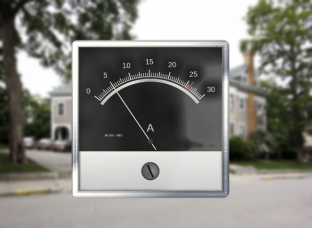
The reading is 5 A
